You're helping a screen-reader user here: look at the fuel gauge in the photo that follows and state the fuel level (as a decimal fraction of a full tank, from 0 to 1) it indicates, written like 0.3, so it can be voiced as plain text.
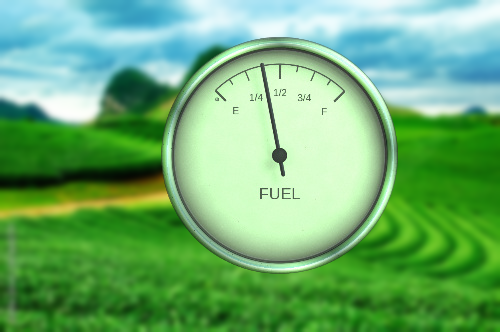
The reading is 0.375
